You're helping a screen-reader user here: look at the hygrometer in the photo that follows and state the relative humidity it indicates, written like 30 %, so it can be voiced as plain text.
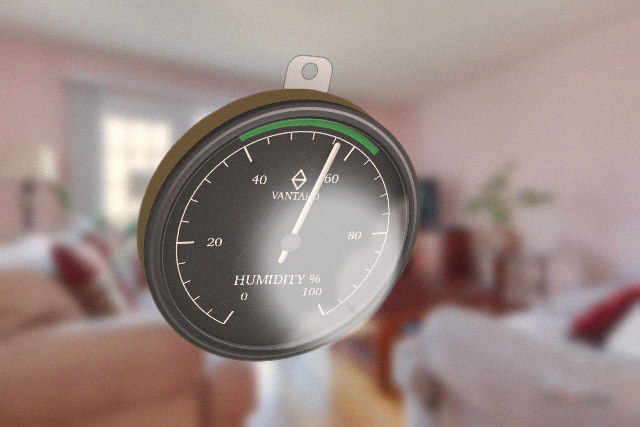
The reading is 56 %
